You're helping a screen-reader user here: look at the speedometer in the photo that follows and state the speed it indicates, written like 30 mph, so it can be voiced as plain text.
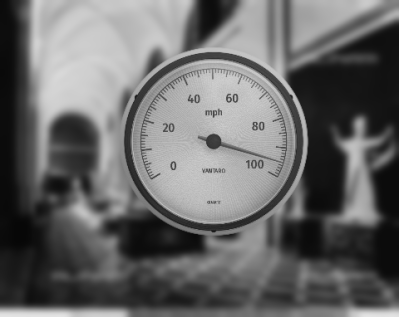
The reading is 95 mph
